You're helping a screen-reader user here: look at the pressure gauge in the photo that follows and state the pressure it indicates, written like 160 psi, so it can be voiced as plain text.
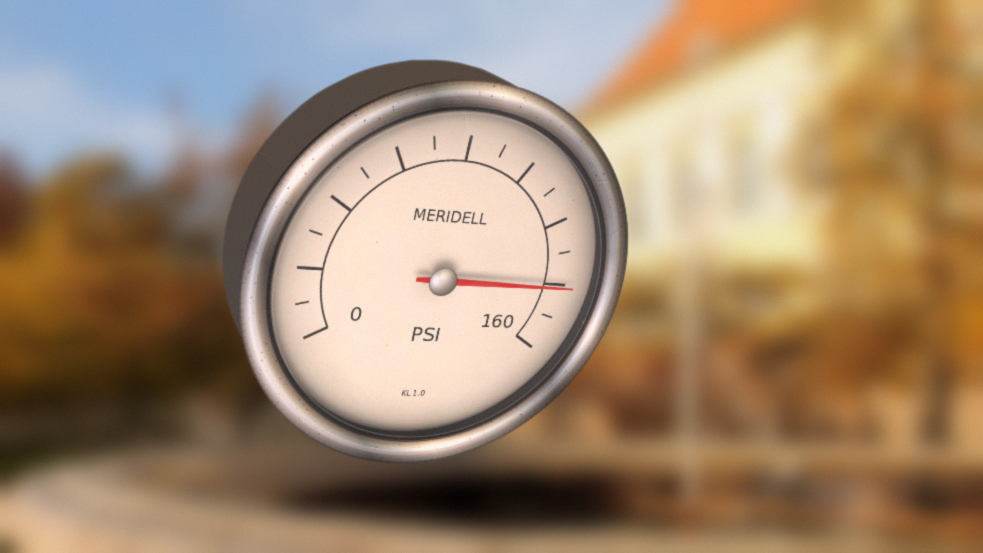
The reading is 140 psi
